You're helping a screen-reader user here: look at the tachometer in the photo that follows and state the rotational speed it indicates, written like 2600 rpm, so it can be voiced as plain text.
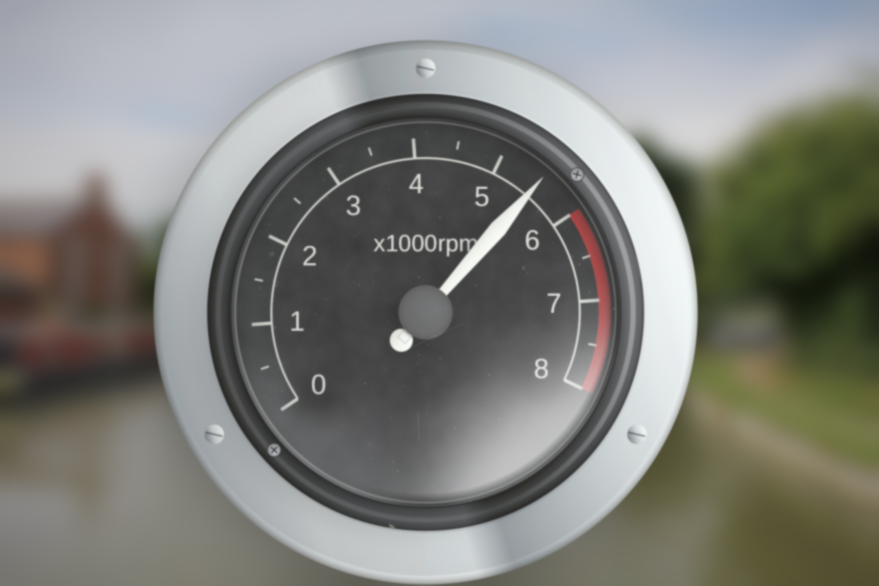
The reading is 5500 rpm
